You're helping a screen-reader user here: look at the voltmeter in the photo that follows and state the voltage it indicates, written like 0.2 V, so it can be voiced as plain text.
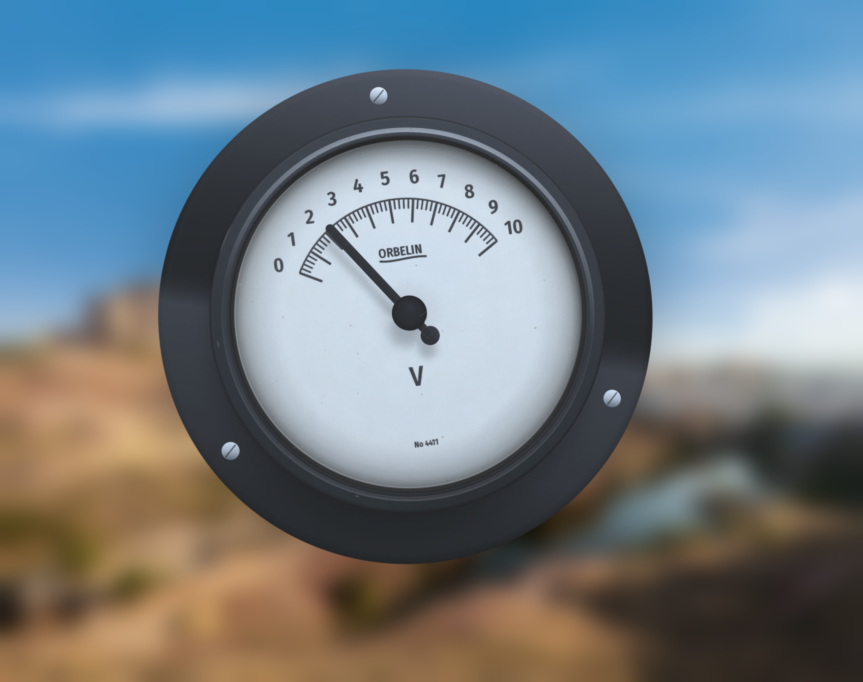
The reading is 2.2 V
